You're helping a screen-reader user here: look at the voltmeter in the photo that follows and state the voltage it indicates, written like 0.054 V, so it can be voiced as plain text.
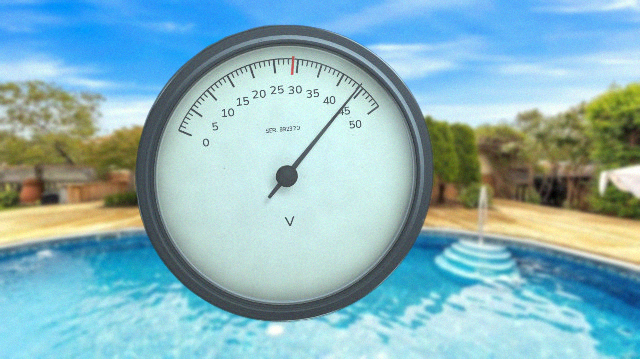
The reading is 44 V
